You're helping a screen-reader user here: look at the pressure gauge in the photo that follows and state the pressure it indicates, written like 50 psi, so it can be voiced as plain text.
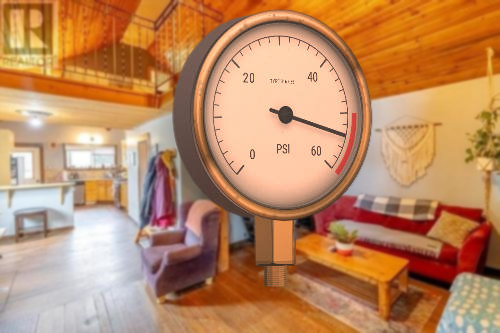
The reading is 54 psi
